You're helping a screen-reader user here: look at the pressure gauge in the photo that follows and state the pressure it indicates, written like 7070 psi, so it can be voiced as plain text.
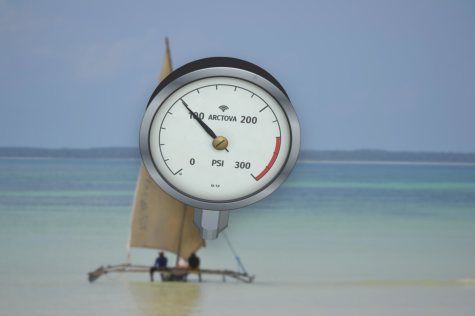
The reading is 100 psi
